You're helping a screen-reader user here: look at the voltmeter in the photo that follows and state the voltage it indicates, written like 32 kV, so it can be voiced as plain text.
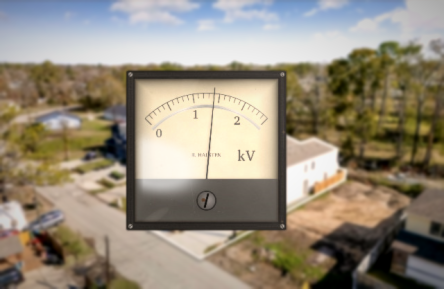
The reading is 1.4 kV
